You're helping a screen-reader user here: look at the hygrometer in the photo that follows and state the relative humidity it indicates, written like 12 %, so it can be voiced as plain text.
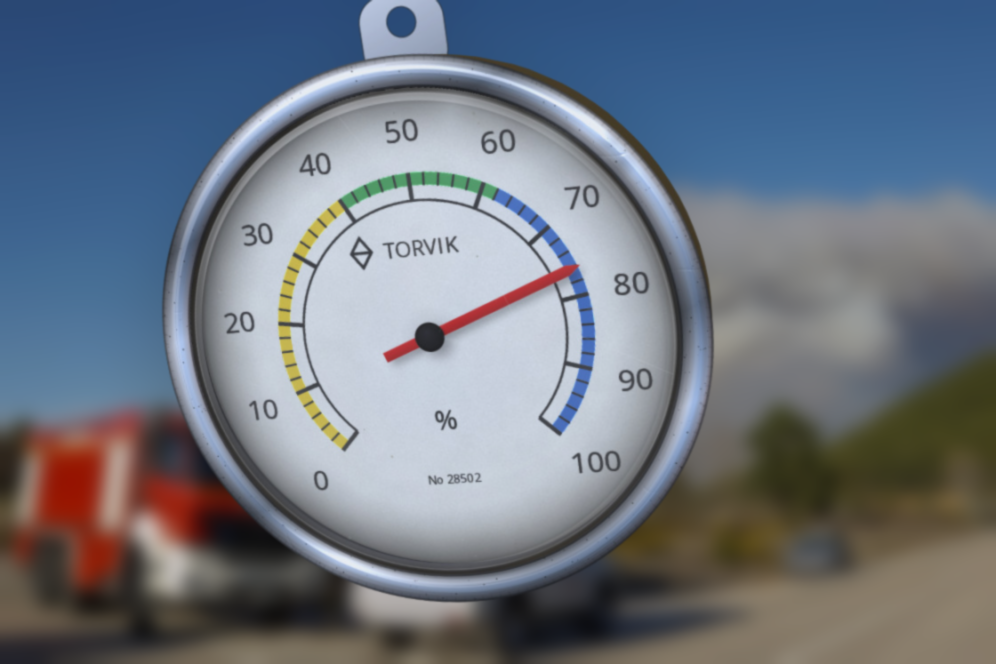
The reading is 76 %
